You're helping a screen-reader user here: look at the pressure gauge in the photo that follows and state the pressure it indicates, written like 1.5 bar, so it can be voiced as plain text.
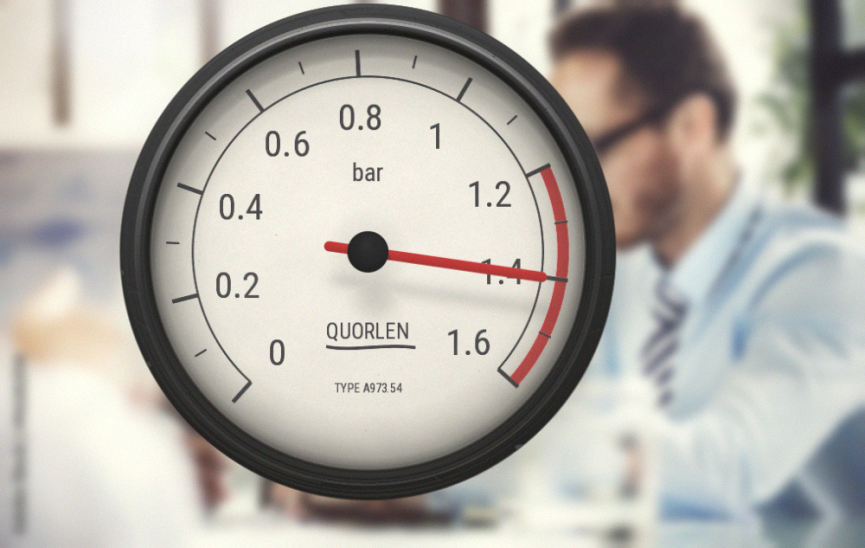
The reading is 1.4 bar
